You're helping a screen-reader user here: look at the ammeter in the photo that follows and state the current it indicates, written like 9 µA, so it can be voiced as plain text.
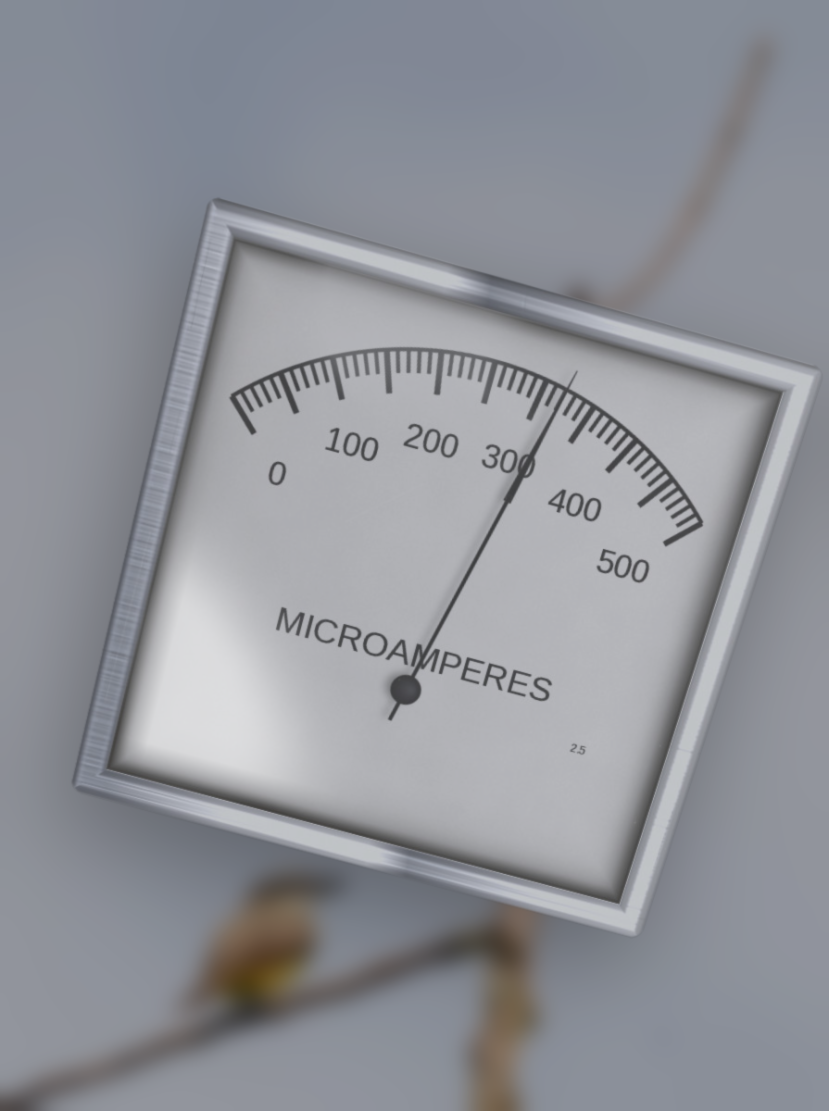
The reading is 320 µA
